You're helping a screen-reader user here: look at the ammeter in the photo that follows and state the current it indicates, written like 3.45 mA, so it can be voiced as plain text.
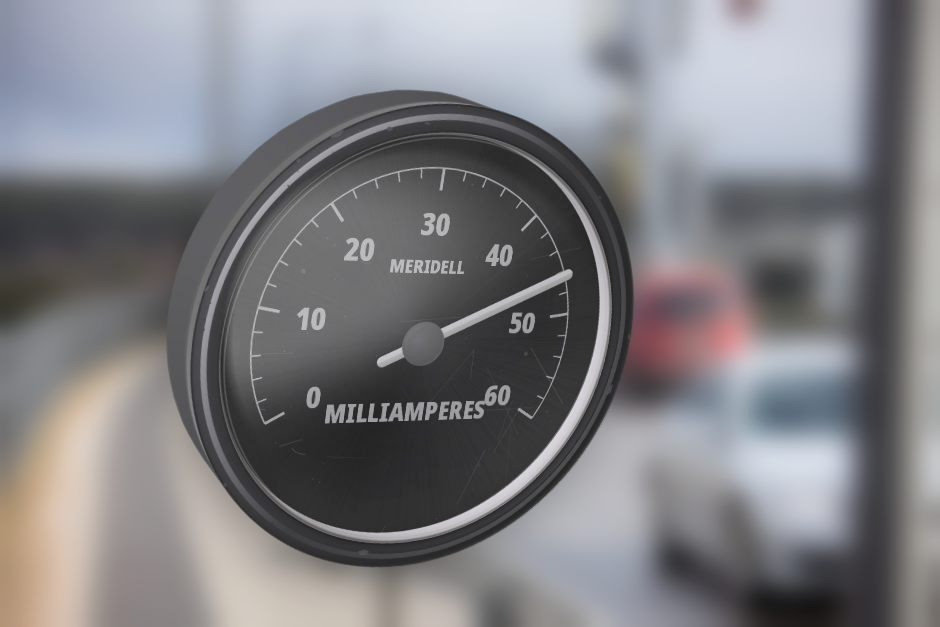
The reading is 46 mA
